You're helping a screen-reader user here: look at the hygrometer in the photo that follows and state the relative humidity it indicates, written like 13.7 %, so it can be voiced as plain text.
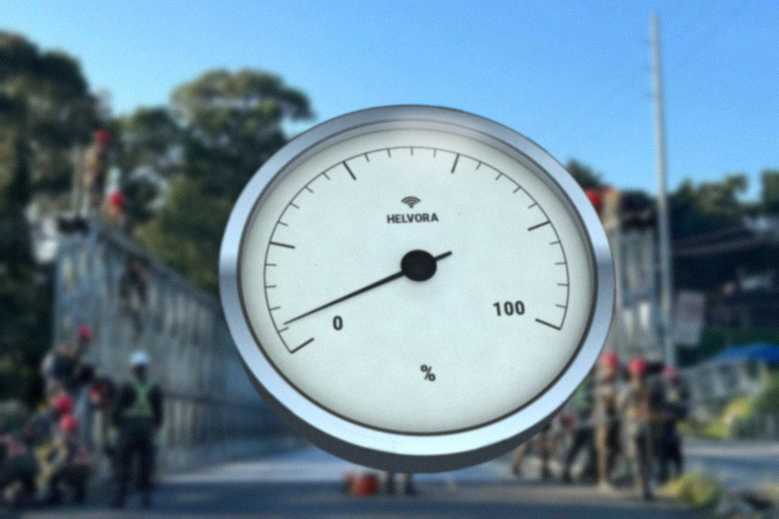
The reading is 4 %
